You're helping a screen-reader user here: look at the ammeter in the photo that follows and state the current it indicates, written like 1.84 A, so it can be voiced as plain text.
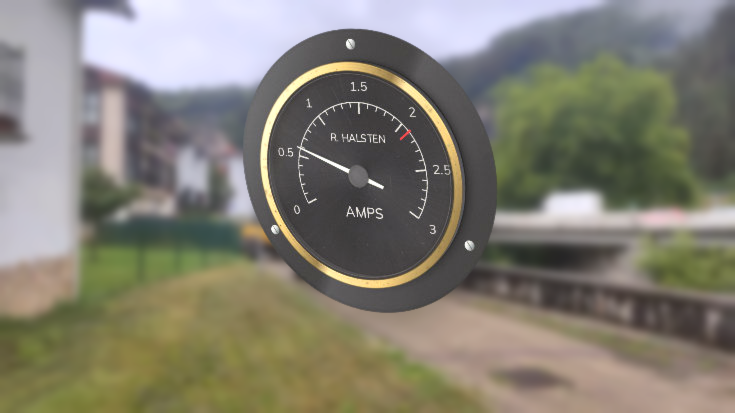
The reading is 0.6 A
